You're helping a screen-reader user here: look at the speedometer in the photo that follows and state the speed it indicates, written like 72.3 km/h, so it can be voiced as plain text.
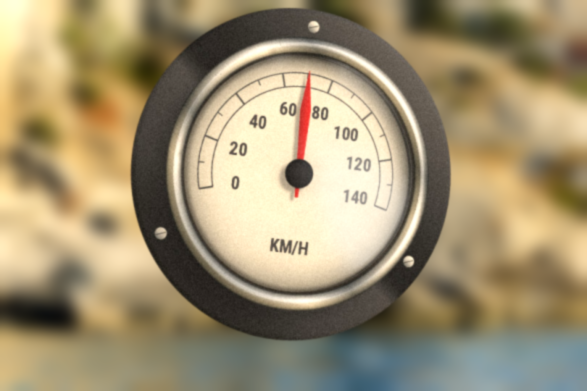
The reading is 70 km/h
